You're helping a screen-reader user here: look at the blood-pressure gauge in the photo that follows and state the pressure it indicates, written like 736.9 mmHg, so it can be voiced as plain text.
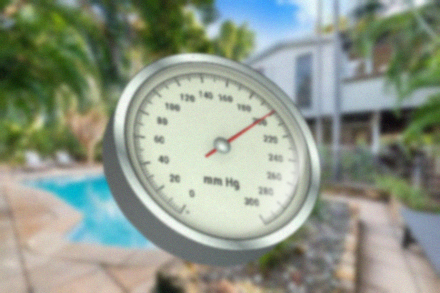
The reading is 200 mmHg
